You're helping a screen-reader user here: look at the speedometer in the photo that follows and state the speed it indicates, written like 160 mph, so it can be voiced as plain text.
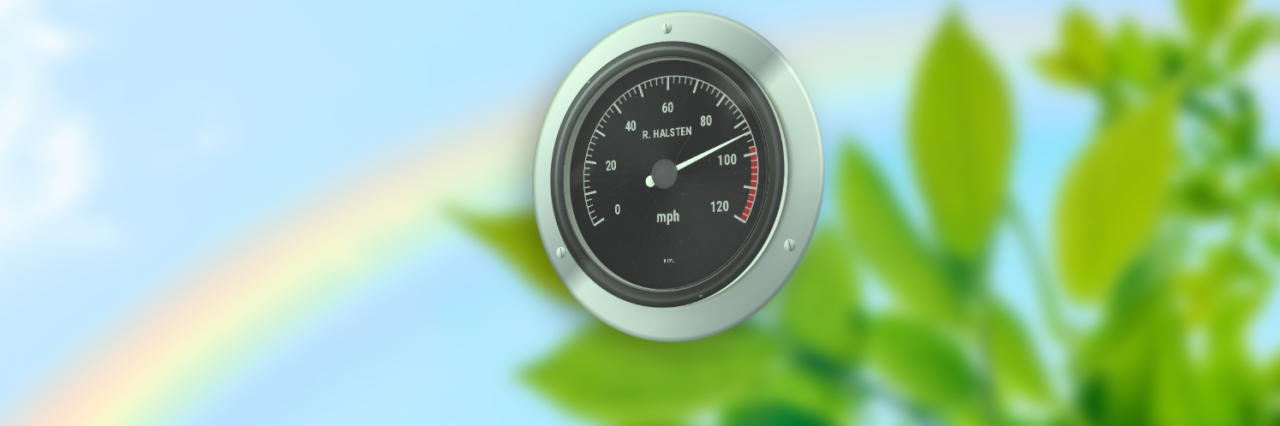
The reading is 94 mph
